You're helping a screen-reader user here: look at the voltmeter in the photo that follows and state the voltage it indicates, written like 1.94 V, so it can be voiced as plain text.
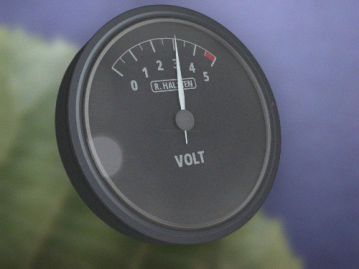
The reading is 3 V
